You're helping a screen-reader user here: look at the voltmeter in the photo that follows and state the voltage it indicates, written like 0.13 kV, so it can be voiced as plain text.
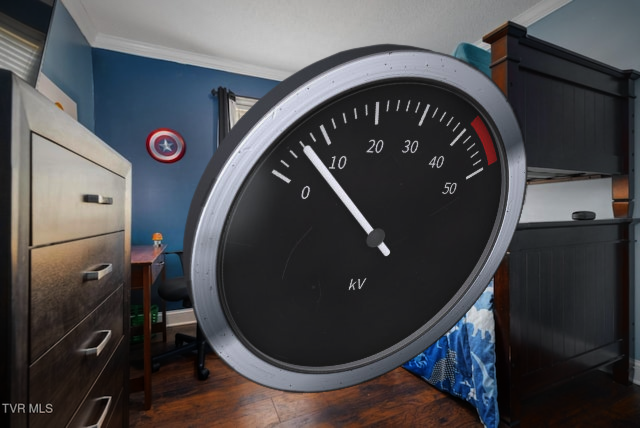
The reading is 6 kV
